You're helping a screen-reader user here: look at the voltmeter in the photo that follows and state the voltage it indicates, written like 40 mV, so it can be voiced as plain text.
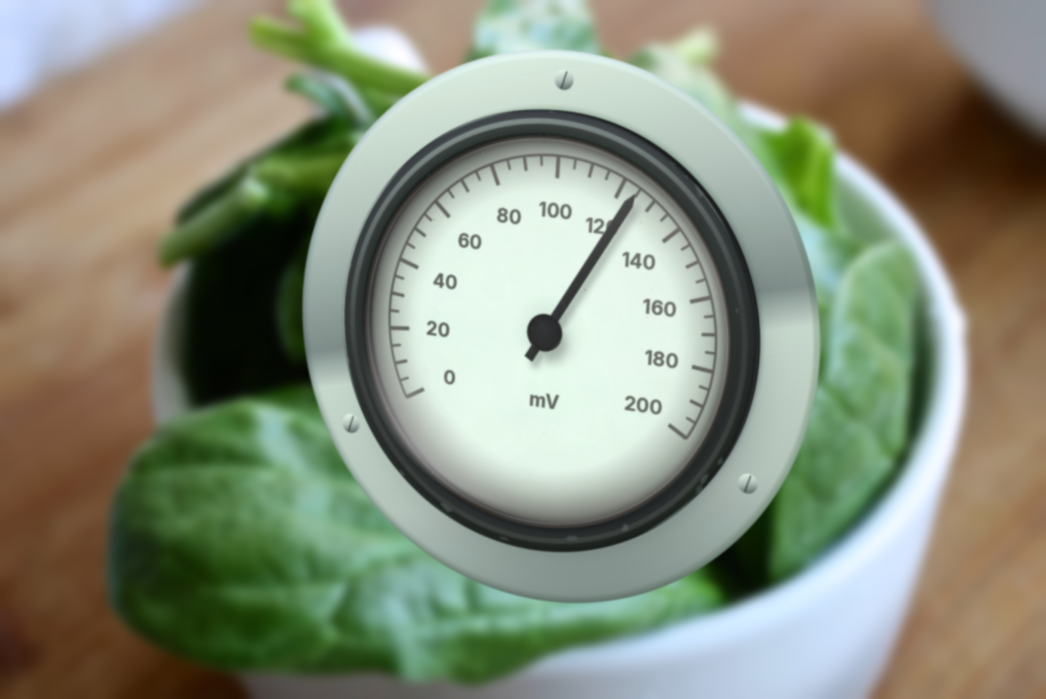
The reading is 125 mV
